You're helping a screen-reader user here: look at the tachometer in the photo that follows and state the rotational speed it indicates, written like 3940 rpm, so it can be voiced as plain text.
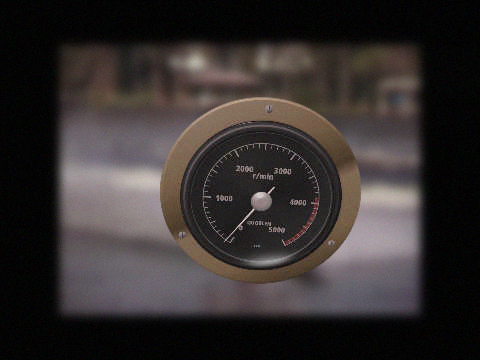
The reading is 100 rpm
